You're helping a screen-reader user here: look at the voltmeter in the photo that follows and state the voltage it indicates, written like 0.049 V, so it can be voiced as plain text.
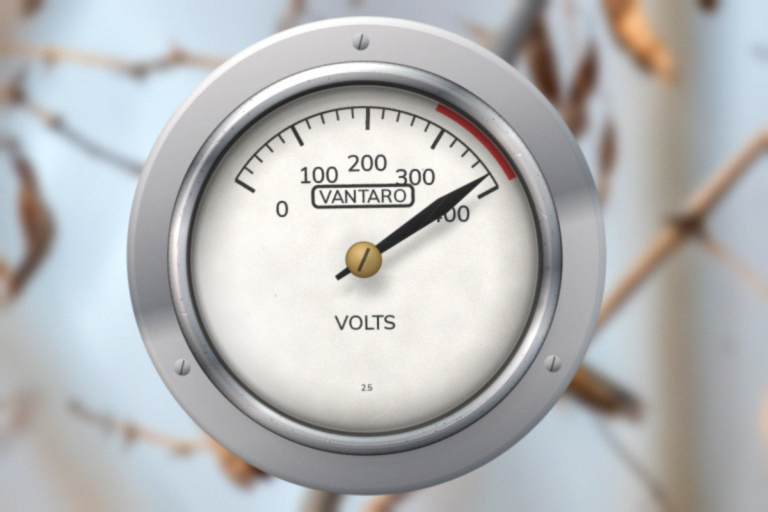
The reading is 380 V
